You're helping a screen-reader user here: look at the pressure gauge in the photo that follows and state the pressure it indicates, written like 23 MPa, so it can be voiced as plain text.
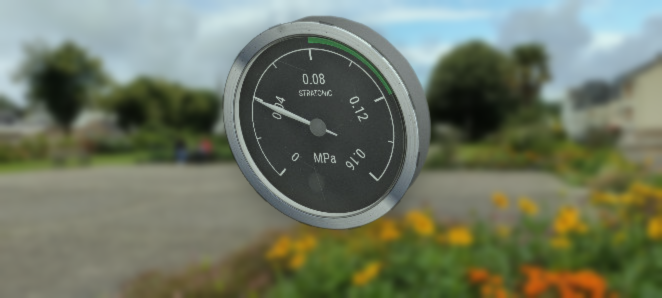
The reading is 0.04 MPa
